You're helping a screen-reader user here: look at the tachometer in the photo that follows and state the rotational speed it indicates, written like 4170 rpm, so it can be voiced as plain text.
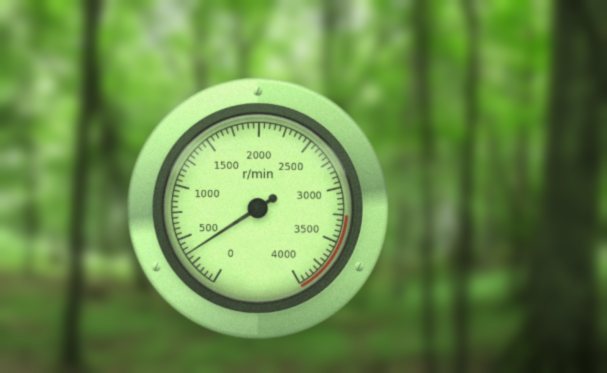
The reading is 350 rpm
